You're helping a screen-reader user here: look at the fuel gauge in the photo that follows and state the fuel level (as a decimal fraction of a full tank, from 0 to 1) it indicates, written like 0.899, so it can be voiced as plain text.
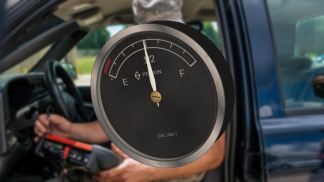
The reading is 0.5
